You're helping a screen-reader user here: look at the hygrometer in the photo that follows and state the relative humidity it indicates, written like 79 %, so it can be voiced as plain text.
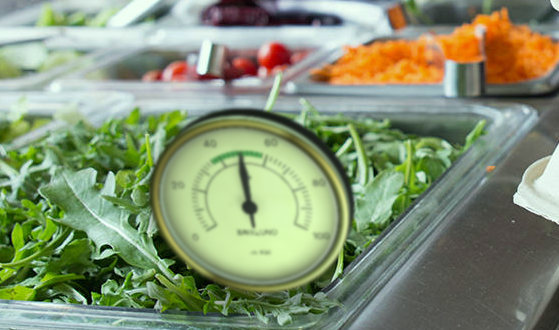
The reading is 50 %
